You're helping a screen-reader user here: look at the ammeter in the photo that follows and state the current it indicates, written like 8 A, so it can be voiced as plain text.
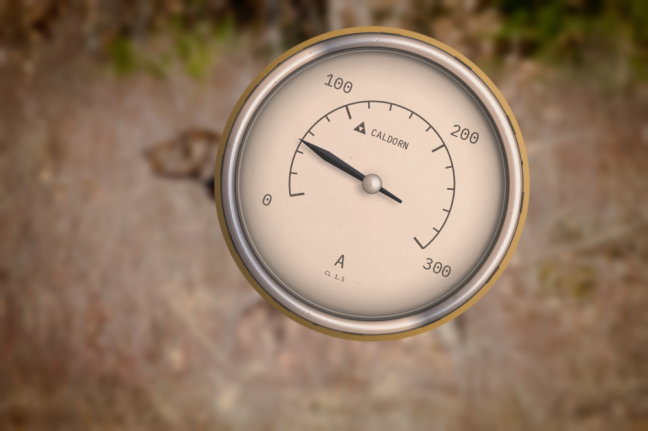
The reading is 50 A
